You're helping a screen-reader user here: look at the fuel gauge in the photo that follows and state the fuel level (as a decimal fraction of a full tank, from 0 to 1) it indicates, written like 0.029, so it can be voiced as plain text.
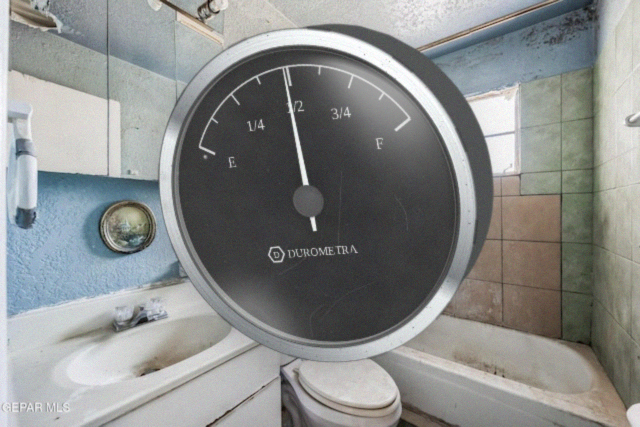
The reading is 0.5
